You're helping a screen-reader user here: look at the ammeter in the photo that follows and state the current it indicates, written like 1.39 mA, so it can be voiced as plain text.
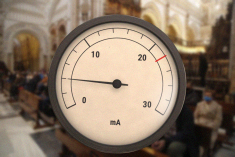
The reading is 4 mA
